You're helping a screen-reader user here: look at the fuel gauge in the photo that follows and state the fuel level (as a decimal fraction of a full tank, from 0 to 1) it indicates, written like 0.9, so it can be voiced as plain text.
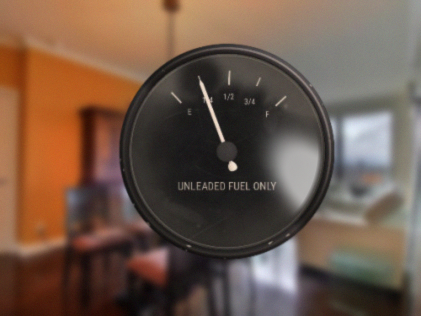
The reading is 0.25
